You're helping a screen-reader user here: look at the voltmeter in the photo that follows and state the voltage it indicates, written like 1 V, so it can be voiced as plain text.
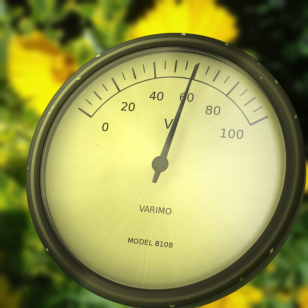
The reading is 60 V
